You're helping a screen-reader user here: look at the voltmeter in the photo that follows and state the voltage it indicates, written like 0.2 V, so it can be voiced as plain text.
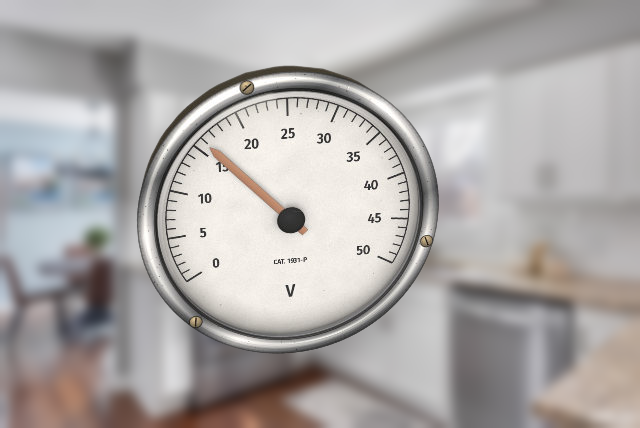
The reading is 16 V
